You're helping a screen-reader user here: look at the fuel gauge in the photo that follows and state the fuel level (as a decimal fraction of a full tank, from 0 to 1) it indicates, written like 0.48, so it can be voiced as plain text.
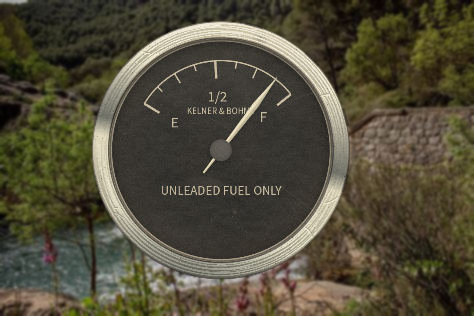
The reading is 0.875
